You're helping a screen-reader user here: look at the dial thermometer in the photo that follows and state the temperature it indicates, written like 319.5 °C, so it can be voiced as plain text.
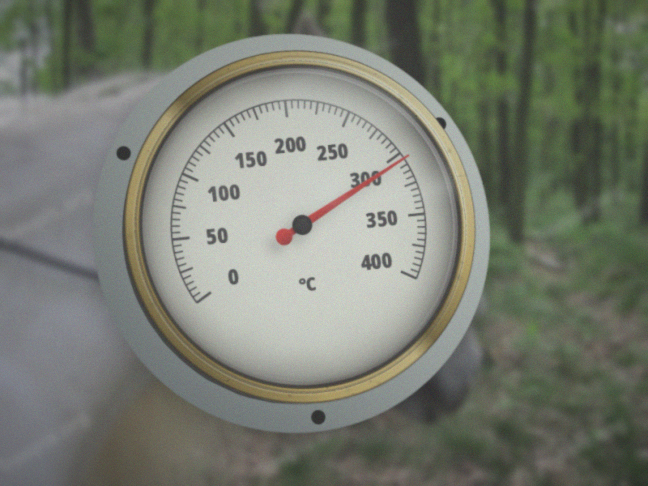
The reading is 305 °C
